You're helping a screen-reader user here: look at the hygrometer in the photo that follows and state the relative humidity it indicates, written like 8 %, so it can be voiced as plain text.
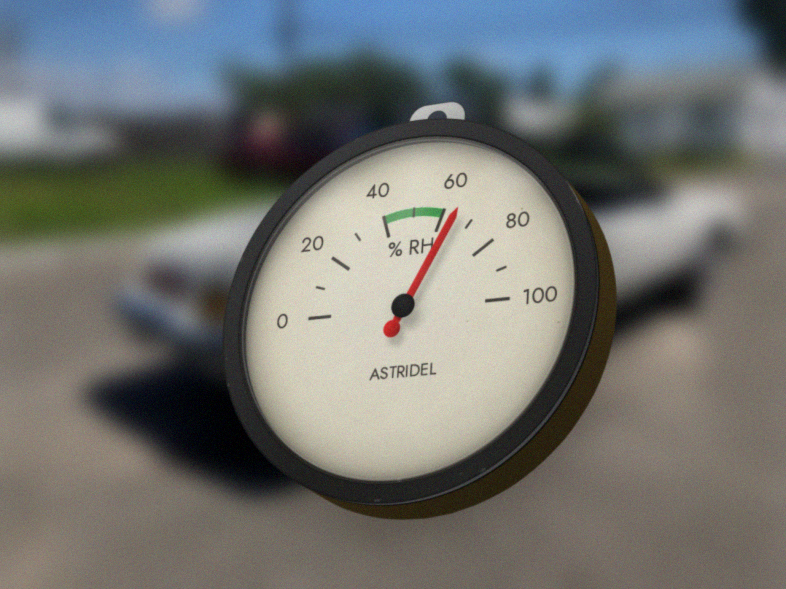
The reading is 65 %
